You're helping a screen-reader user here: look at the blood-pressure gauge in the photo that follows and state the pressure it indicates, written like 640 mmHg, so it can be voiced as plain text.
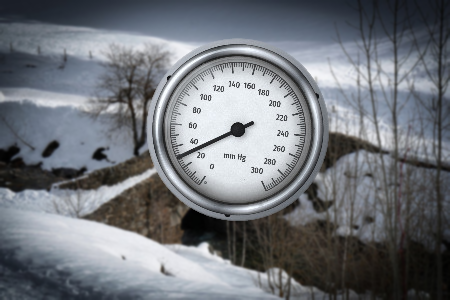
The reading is 30 mmHg
